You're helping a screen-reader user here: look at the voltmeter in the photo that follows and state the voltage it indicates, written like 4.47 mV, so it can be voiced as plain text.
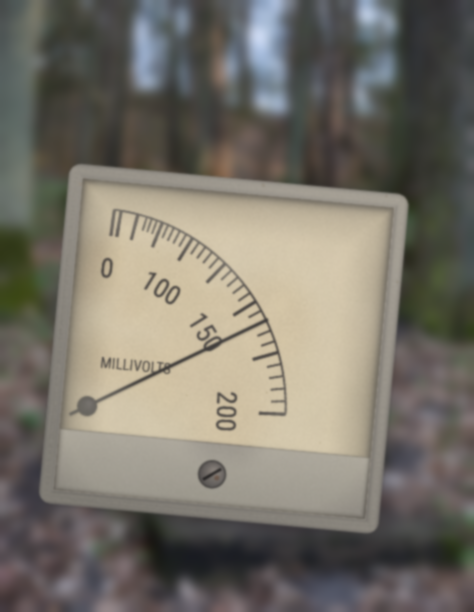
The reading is 160 mV
